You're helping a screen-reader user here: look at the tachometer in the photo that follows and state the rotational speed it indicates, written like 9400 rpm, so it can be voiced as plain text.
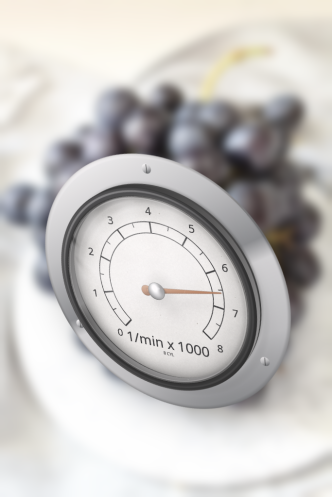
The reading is 6500 rpm
